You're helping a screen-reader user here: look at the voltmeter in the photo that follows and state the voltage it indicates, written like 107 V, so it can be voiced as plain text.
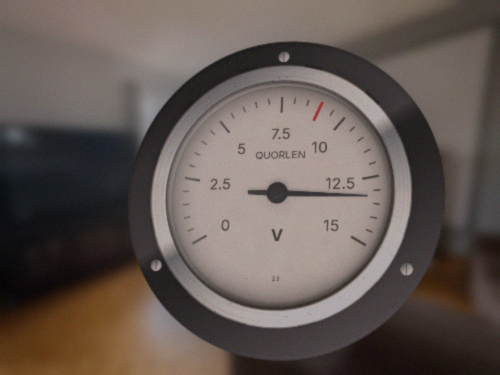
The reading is 13.25 V
